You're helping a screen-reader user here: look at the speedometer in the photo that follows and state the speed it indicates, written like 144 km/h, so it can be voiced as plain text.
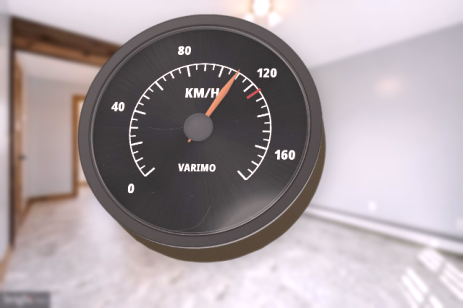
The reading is 110 km/h
